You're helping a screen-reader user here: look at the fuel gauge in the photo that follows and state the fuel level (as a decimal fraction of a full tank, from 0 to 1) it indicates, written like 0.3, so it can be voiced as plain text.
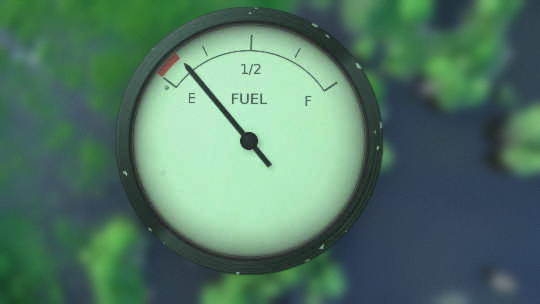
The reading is 0.125
